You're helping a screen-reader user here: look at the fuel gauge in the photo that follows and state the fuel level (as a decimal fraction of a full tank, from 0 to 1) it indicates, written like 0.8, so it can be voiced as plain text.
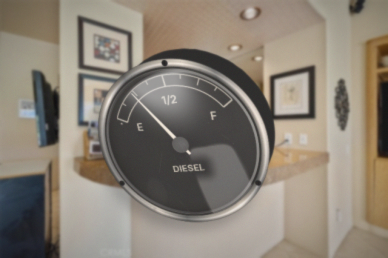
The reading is 0.25
